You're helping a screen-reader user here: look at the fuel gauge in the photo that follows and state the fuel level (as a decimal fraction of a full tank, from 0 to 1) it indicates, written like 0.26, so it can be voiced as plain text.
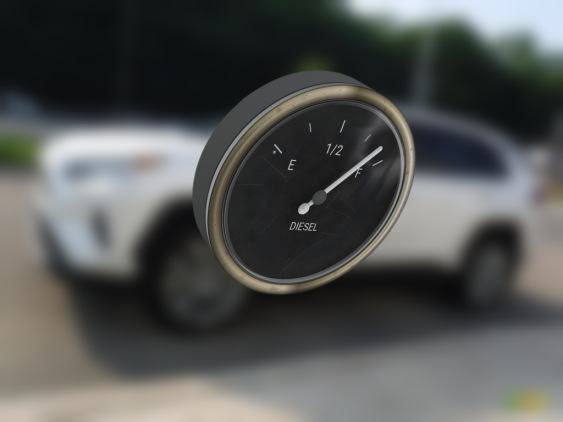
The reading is 0.875
